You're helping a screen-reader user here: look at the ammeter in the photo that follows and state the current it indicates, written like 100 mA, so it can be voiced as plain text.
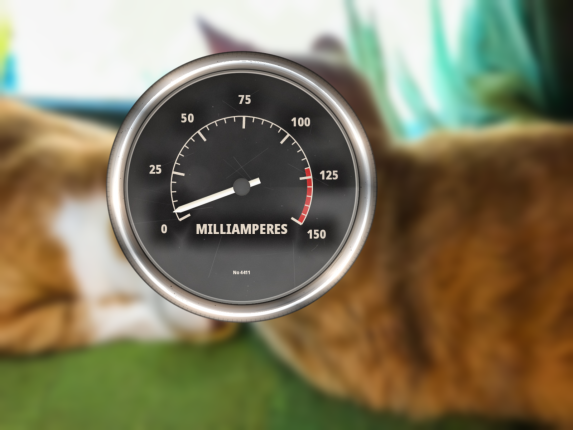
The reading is 5 mA
